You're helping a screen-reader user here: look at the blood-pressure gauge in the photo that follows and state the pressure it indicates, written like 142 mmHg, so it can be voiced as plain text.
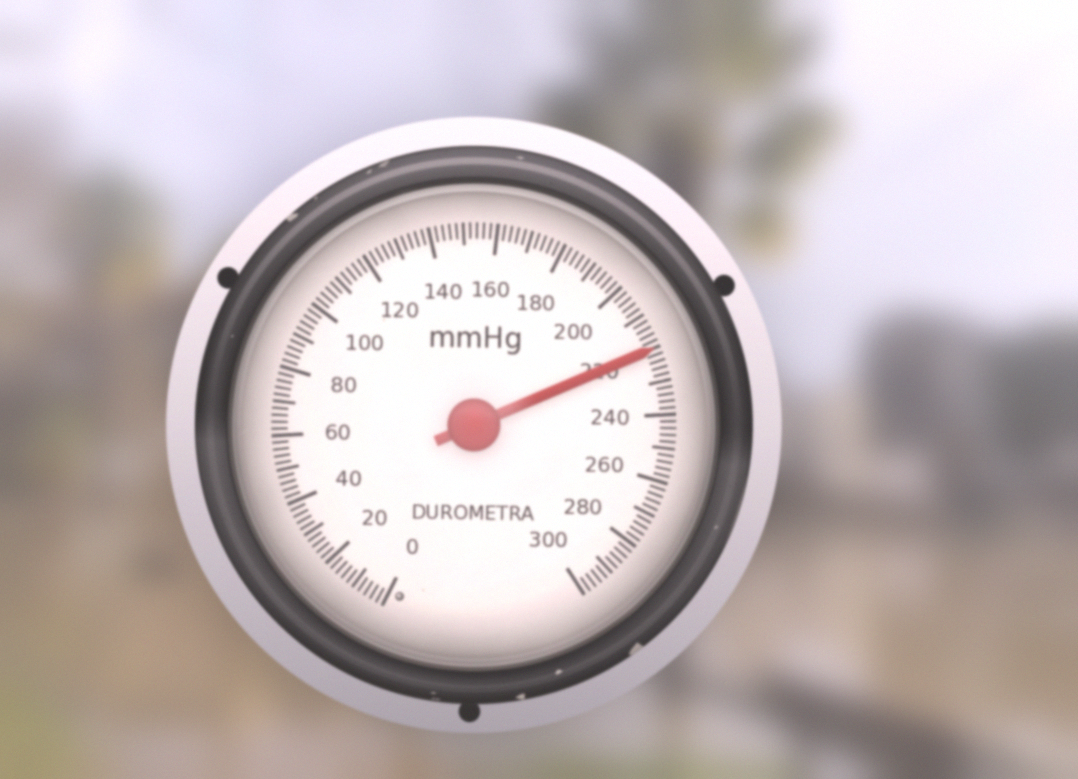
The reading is 220 mmHg
